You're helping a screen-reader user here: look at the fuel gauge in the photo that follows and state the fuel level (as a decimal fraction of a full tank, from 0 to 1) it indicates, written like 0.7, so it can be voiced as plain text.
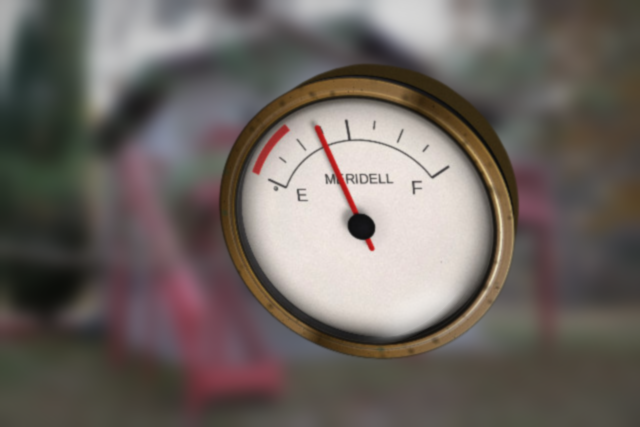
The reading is 0.375
